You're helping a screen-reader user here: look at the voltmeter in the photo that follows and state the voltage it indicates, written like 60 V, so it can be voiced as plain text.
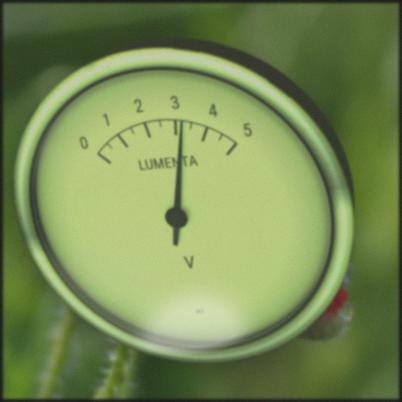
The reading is 3.25 V
